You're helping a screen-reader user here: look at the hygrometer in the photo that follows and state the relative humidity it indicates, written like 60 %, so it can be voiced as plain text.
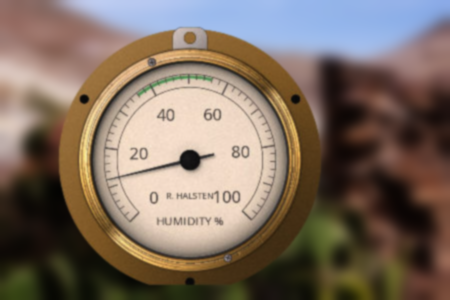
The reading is 12 %
